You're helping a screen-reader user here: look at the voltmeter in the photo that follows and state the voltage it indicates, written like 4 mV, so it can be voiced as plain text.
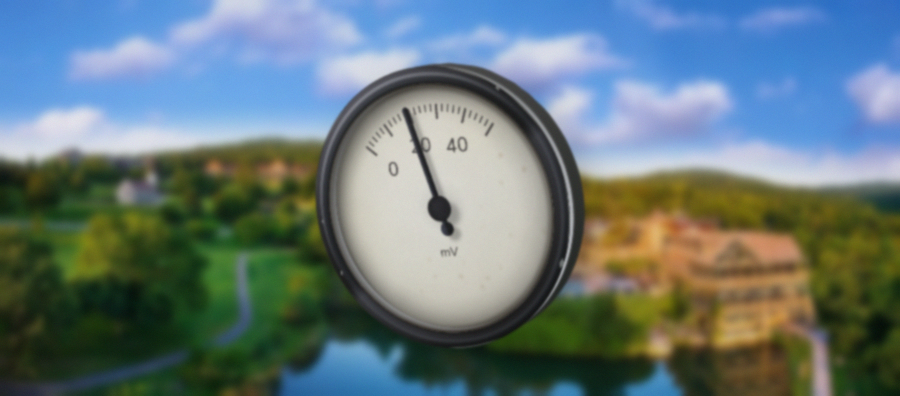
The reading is 20 mV
